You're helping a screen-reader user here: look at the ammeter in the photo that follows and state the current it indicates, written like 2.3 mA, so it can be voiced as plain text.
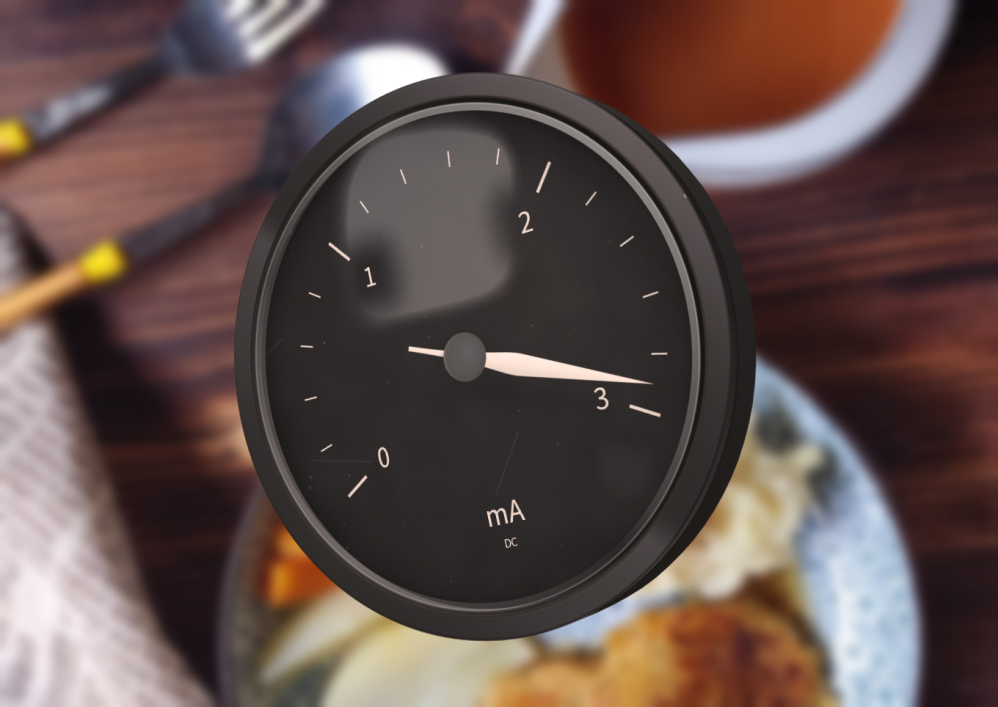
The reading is 2.9 mA
